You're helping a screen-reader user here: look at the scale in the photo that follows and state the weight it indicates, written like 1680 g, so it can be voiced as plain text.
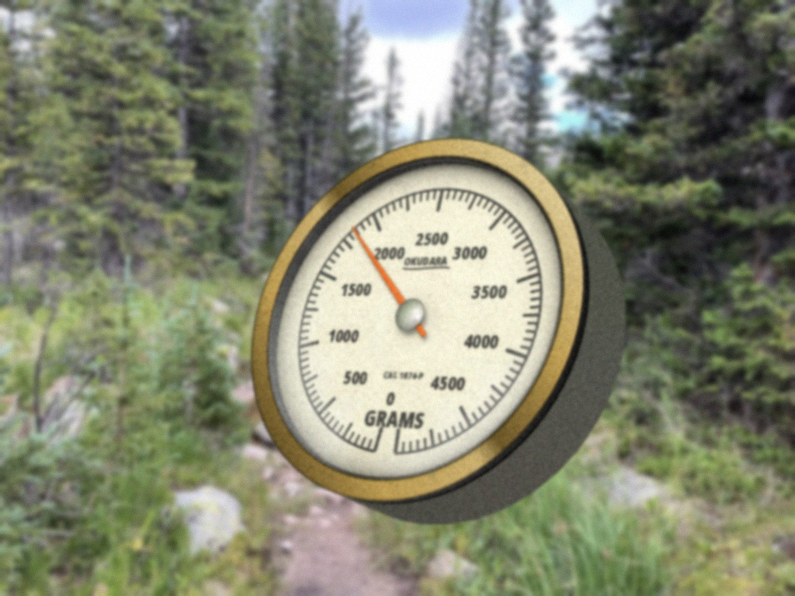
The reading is 1850 g
